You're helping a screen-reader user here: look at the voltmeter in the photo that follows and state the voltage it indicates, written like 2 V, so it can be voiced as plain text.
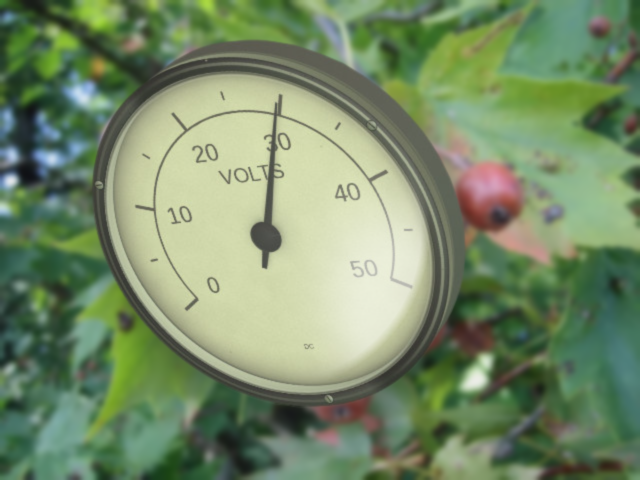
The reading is 30 V
